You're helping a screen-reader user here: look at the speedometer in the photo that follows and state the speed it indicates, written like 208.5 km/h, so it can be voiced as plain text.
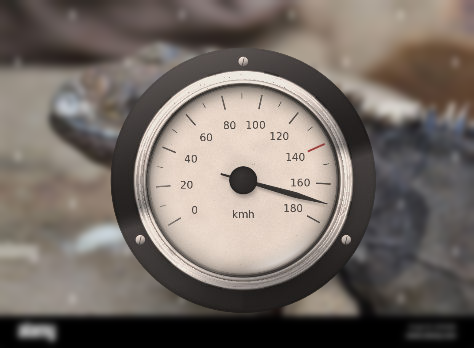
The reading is 170 km/h
